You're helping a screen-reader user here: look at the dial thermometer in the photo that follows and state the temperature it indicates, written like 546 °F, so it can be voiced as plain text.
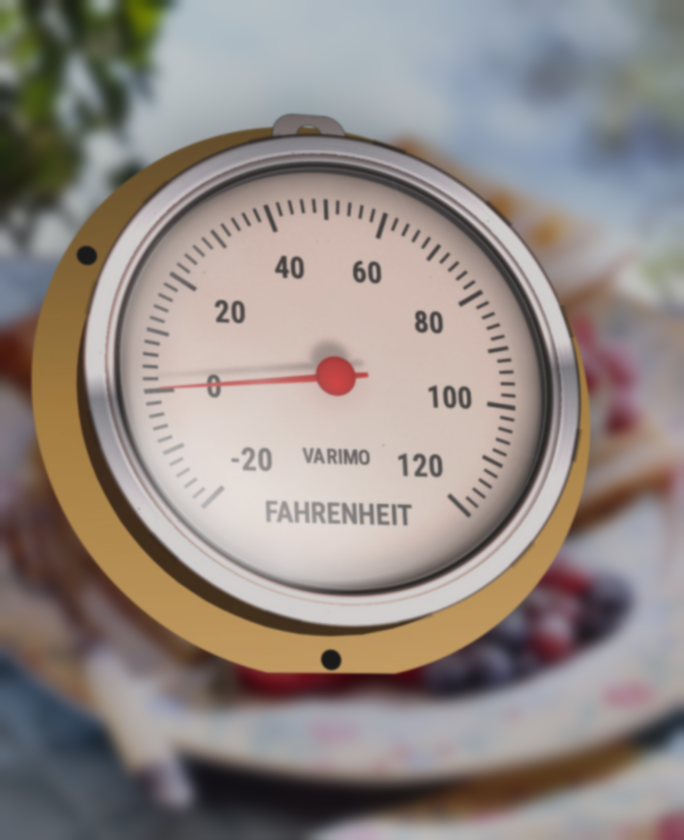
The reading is 0 °F
